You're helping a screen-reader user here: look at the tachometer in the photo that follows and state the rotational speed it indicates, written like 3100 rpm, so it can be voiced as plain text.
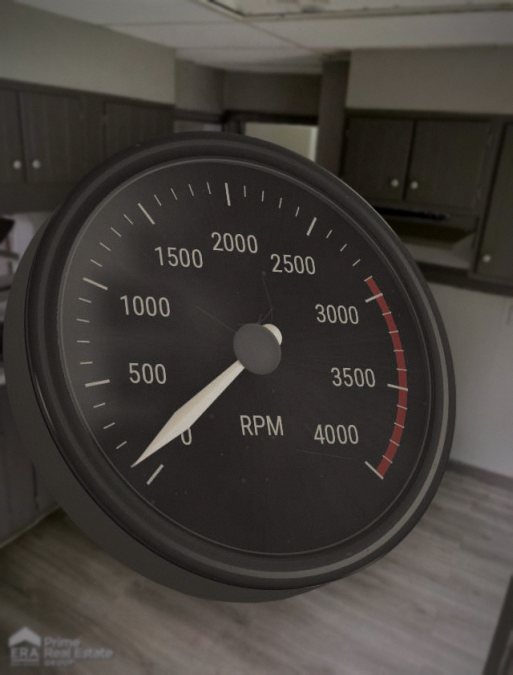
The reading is 100 rpm
